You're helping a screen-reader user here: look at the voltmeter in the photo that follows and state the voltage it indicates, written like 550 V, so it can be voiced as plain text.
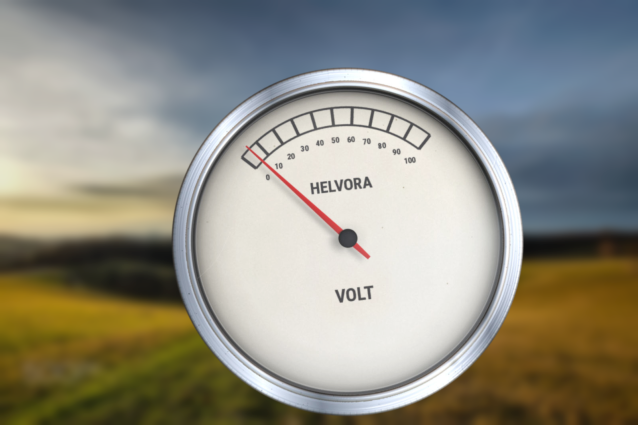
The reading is 5 V
